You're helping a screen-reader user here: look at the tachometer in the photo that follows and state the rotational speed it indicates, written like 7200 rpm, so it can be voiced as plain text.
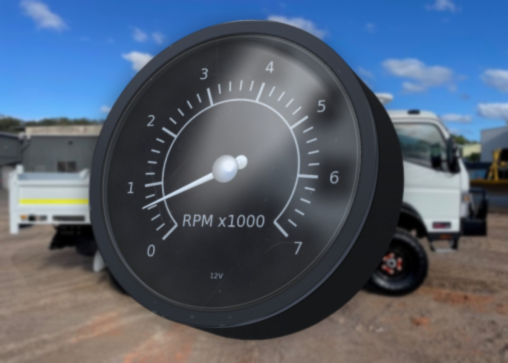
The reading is 600 rpm
